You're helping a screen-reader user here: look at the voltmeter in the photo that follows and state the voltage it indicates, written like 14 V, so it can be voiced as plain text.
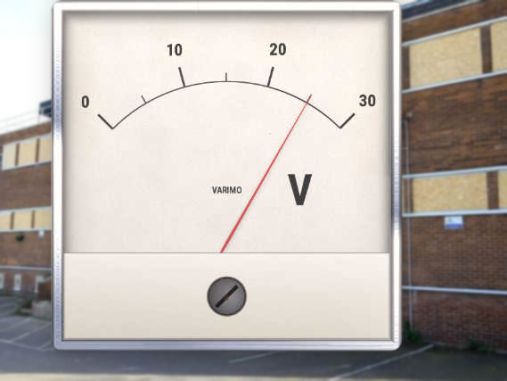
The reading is 25 V
